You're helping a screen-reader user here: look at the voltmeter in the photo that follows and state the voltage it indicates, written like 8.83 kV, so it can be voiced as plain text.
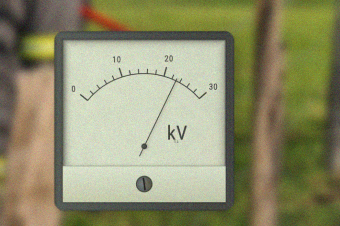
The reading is 23 kV
